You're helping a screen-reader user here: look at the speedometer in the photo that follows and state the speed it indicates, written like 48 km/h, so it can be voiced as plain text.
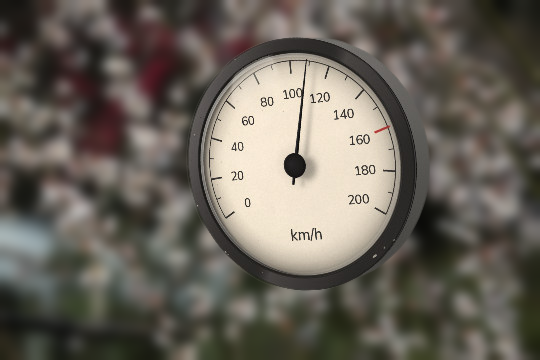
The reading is 110 km/h
